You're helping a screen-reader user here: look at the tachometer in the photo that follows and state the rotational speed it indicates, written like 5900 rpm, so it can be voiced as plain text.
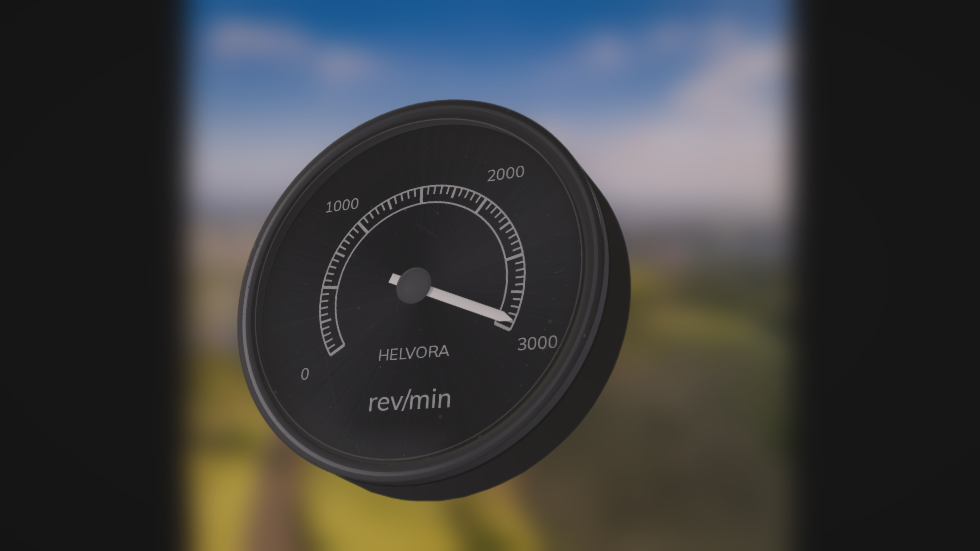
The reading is 2950 rpm
